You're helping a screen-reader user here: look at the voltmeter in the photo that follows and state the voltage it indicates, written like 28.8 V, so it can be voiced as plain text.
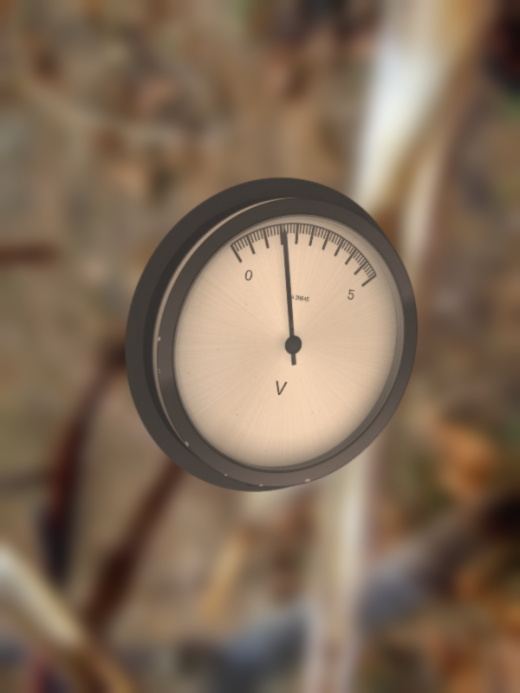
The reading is 1.5 V
